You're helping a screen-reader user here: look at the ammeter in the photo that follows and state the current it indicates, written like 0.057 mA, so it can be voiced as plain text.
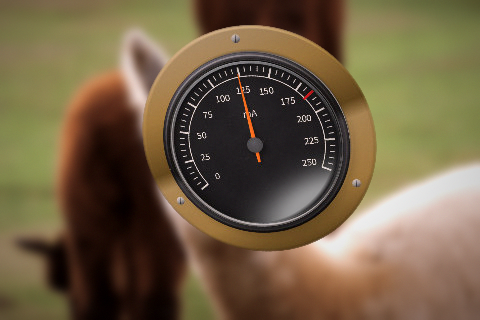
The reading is 125 mA
